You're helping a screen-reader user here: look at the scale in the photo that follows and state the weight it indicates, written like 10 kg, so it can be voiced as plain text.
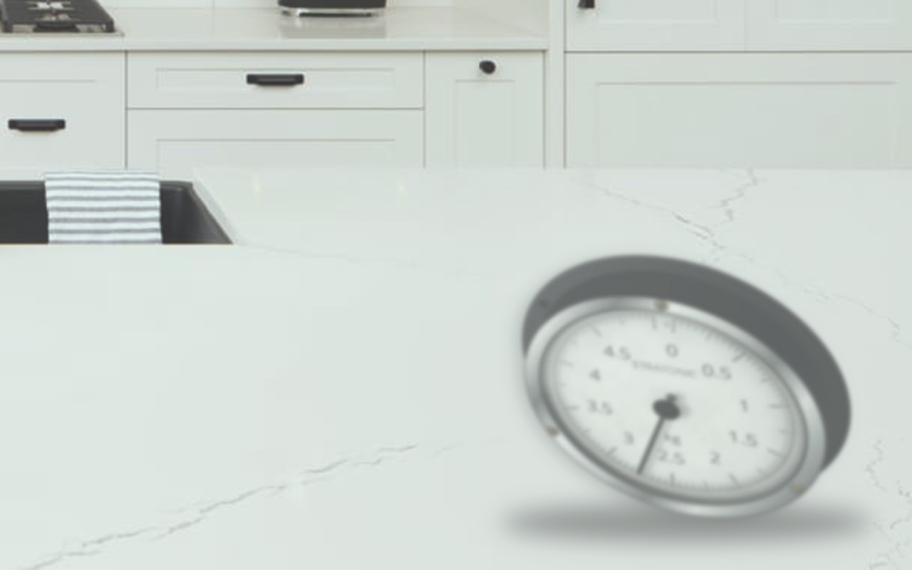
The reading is 2.75 kg
